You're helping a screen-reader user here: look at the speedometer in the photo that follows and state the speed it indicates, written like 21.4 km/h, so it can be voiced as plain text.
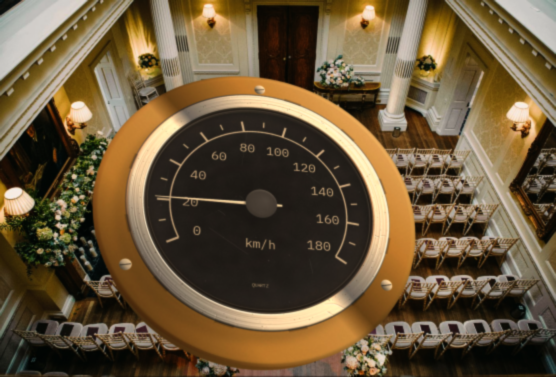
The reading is 20 km/h
